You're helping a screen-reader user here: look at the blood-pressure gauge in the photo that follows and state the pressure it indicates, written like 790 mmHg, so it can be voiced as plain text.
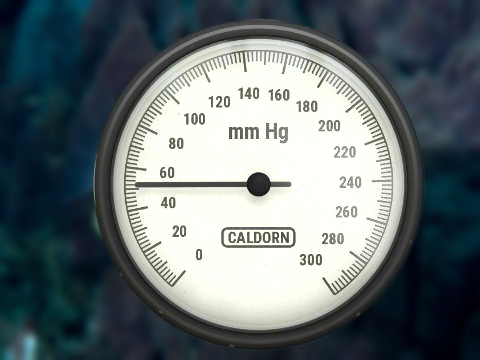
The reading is 52 mmHg
